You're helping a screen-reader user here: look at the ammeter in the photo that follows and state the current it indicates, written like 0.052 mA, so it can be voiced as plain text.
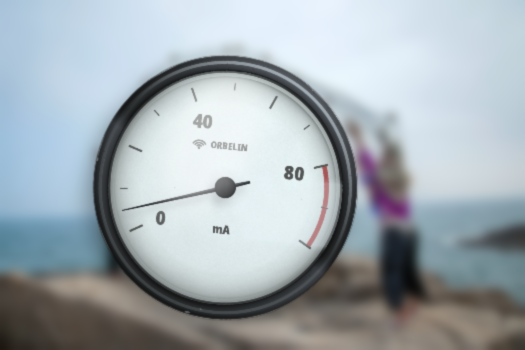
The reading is 5 mA
